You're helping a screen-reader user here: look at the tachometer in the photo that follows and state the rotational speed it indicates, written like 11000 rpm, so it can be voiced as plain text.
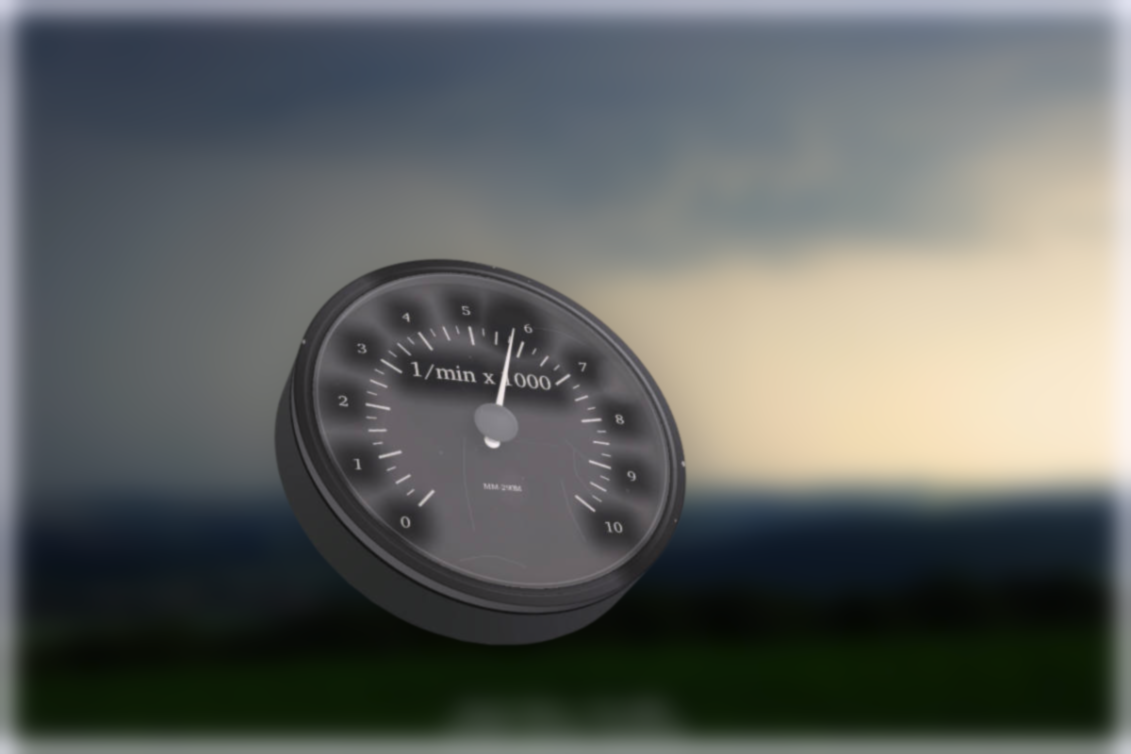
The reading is 5750 rpm
